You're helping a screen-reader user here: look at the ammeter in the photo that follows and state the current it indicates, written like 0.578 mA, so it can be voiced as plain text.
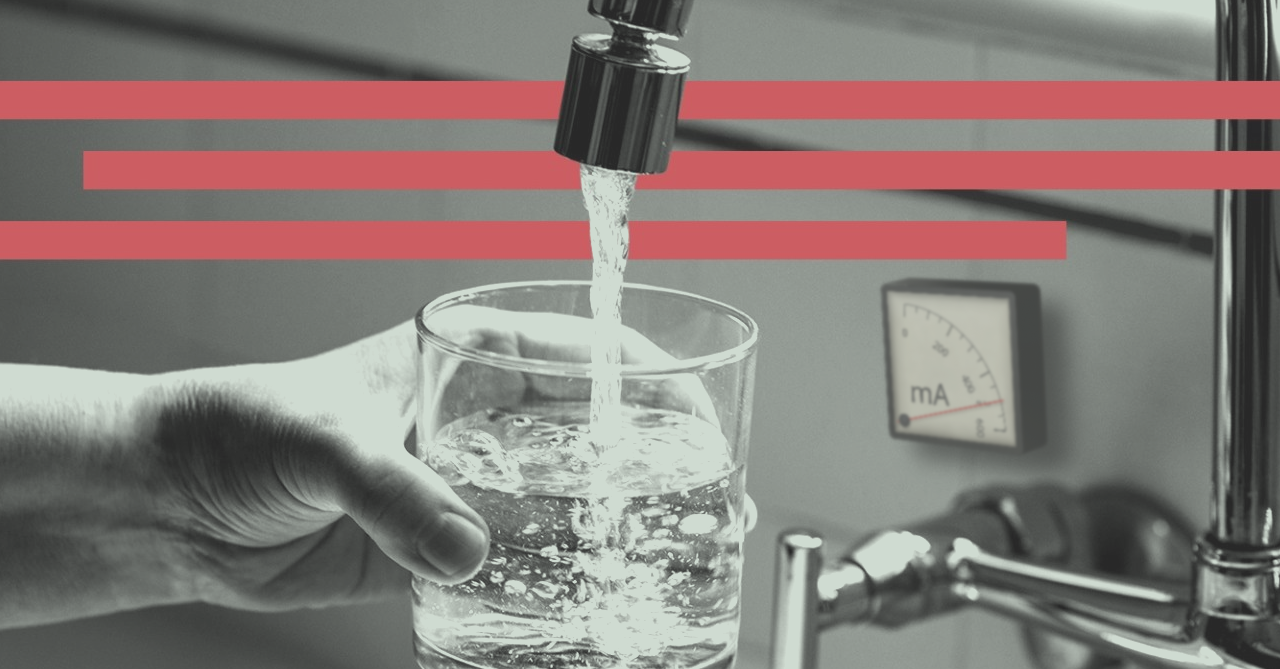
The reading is 500 mA
